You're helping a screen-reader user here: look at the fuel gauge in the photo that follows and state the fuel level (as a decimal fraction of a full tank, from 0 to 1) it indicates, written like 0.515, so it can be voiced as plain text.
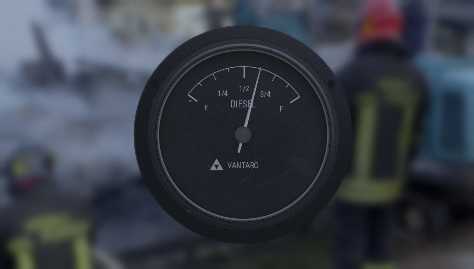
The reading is 0.625
